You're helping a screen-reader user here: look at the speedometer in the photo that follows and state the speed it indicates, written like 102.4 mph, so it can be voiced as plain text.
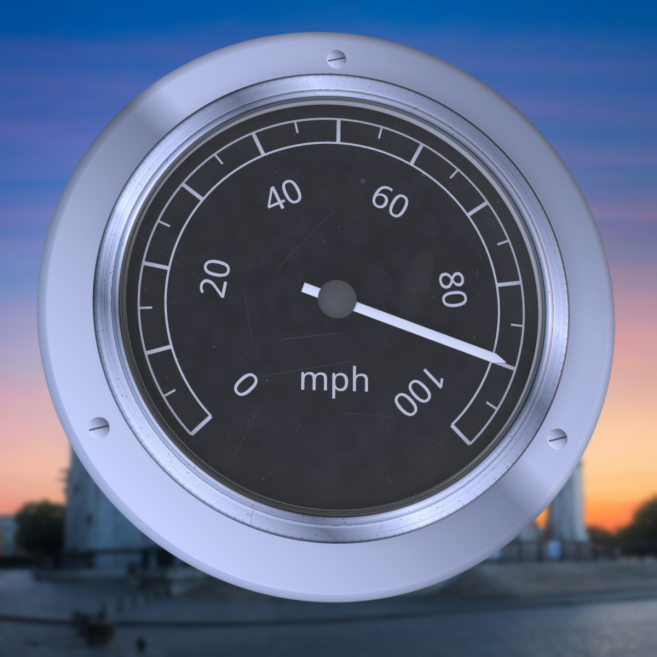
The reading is 90 mph
